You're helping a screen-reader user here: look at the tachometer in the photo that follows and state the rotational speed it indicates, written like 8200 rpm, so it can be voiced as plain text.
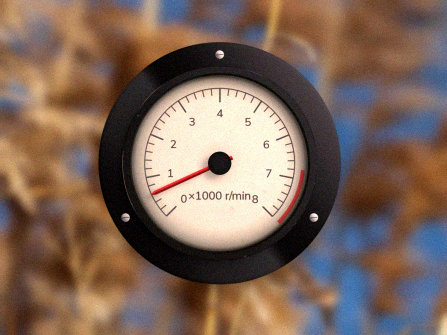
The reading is 600 rpm
